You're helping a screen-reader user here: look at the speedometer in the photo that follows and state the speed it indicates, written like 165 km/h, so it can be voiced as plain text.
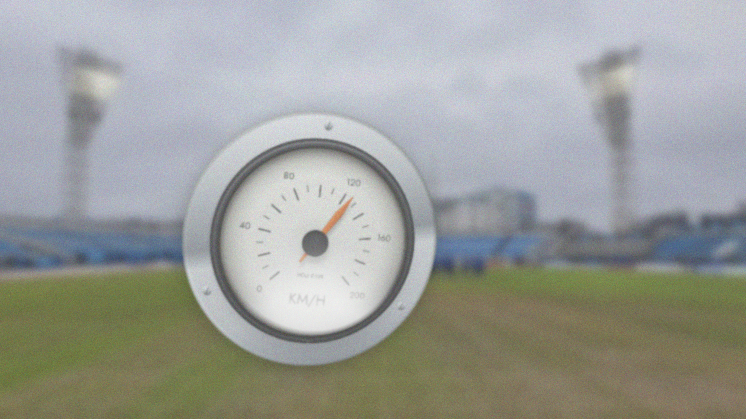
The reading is 125 km/h
